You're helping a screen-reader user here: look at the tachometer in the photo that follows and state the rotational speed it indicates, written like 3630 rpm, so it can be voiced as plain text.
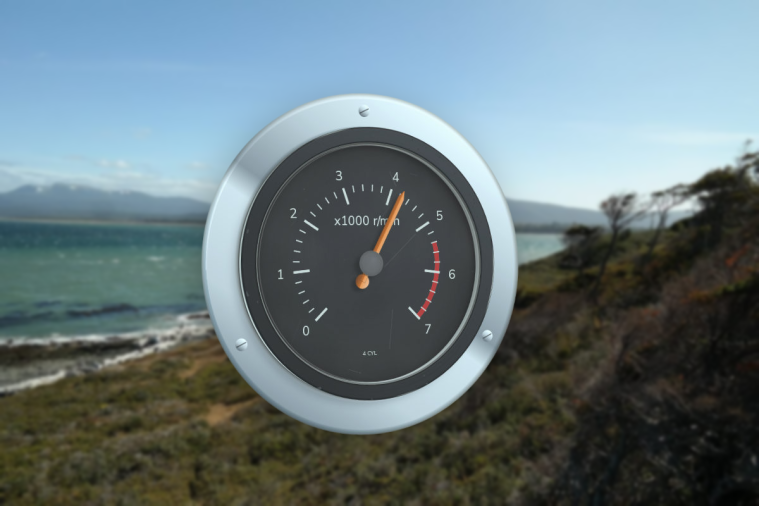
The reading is 4200 rpm
